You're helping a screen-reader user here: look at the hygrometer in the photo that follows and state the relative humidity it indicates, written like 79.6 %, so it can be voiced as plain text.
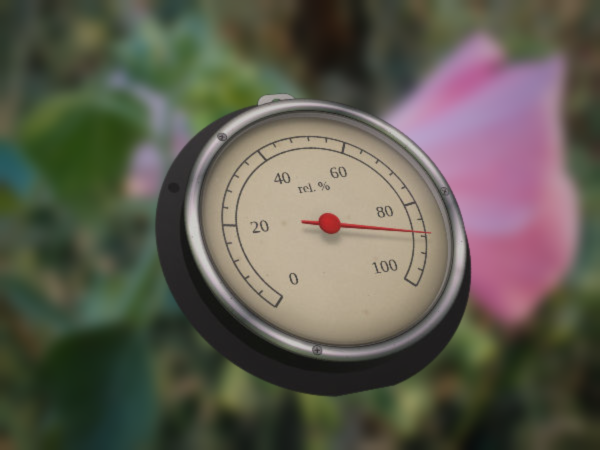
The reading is 88 %
